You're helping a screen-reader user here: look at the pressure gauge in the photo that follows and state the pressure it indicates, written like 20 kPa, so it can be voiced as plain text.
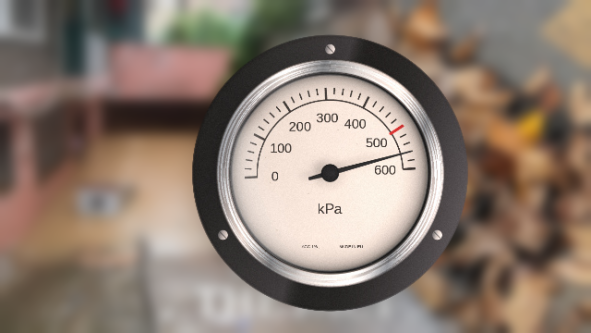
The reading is 560 kPa
